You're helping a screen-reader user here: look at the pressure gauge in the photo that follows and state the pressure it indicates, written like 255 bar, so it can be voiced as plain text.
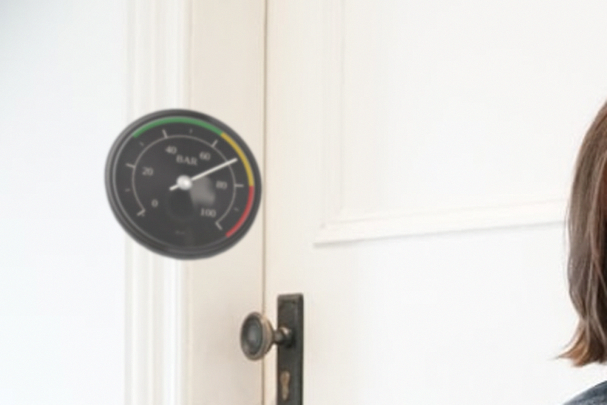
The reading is 70 bar
